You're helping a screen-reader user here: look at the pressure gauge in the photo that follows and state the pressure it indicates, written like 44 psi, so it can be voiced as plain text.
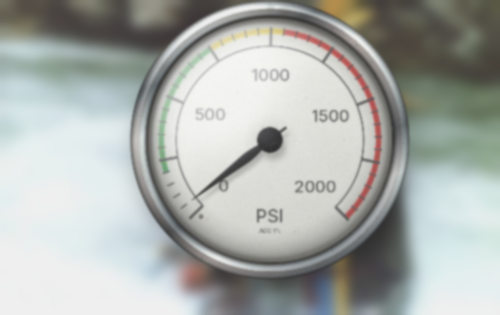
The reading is 50 psi
